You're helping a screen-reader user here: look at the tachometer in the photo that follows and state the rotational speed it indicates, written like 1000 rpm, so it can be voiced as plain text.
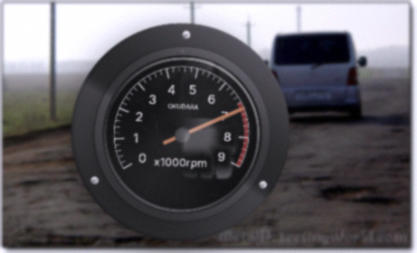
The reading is 7000 rpm
